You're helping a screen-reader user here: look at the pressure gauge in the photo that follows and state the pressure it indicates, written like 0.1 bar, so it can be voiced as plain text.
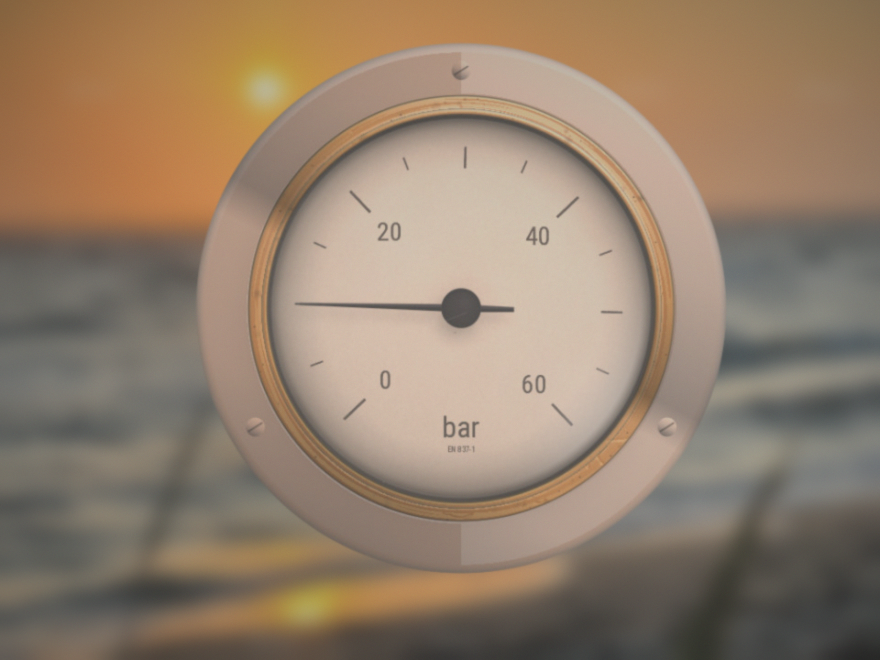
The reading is 10 bar
